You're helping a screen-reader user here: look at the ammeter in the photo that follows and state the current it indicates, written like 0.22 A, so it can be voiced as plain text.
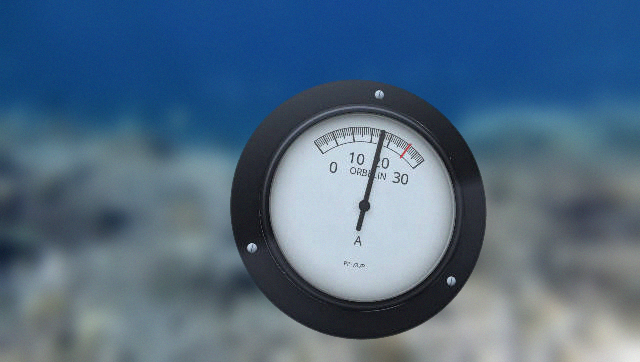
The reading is 17.5 A
